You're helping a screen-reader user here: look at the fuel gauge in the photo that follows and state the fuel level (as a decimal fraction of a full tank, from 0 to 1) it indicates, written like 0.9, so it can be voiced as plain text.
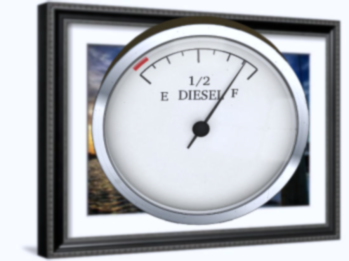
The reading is 0.875
